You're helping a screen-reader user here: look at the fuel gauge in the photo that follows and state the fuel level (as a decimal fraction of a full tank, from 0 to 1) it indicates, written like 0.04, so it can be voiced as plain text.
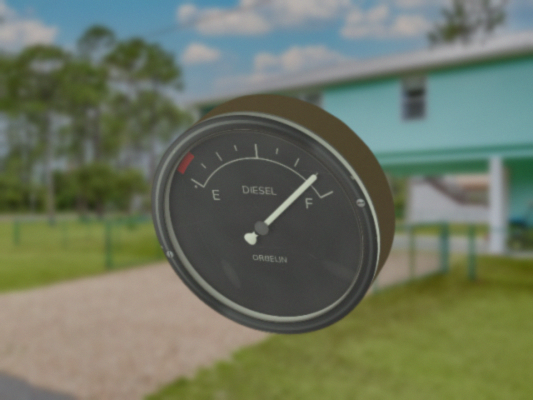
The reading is 0.875
